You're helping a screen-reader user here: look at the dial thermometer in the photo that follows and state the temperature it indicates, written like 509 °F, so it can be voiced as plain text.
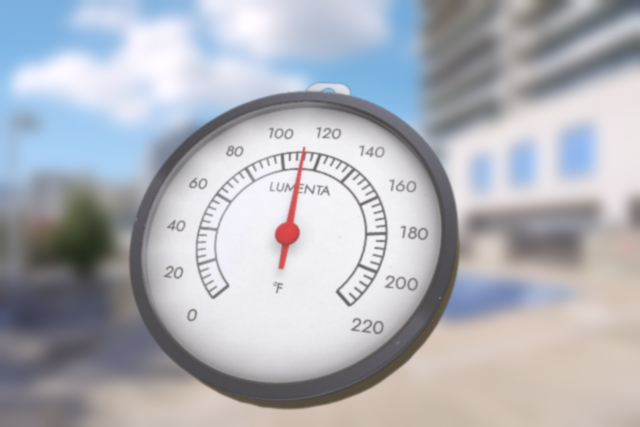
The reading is 112 °F
